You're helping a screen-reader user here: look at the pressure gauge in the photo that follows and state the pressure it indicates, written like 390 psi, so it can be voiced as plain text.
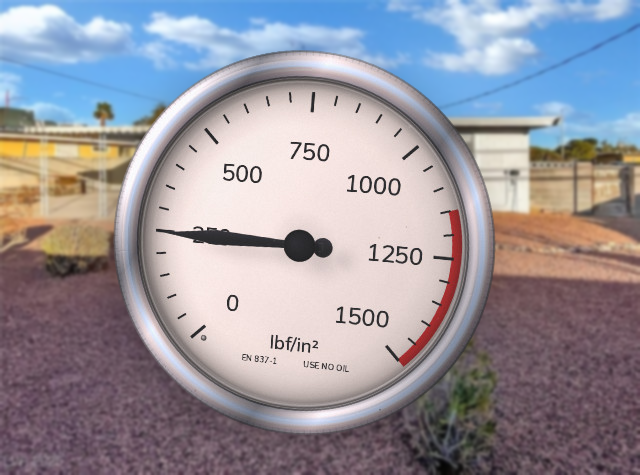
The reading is 250 psi
